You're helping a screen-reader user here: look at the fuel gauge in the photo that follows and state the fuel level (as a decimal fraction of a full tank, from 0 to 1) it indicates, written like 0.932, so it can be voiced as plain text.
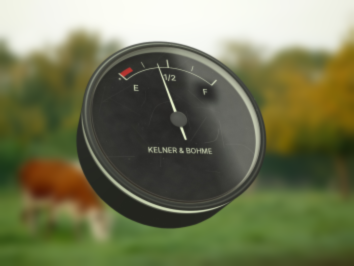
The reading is 0.375
